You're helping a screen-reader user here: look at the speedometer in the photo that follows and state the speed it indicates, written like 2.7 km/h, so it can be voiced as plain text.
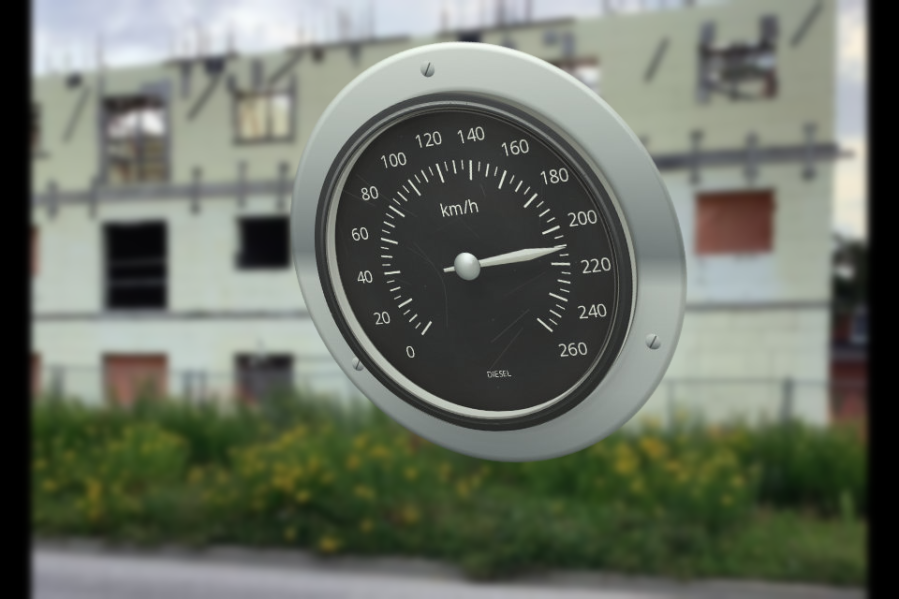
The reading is 210 km/h
